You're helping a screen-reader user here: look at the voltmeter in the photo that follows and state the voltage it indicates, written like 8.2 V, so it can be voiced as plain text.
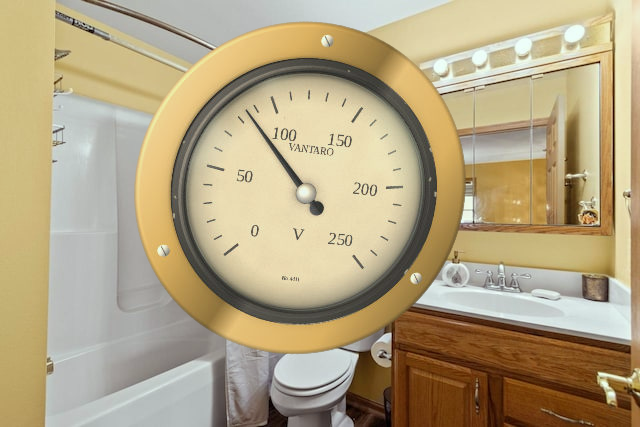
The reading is 85 V
